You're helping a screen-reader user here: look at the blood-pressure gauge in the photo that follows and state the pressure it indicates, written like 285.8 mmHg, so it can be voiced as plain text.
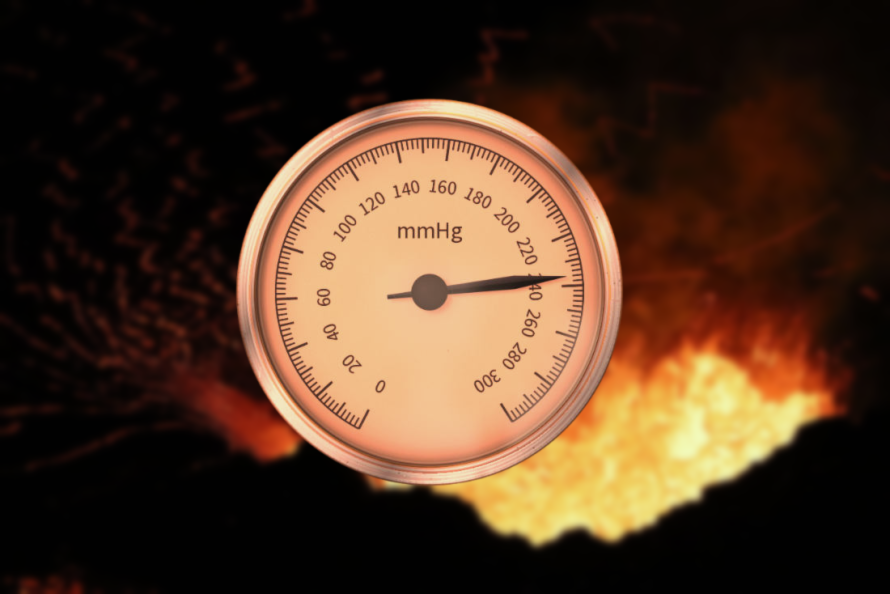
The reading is 236 mmHg
